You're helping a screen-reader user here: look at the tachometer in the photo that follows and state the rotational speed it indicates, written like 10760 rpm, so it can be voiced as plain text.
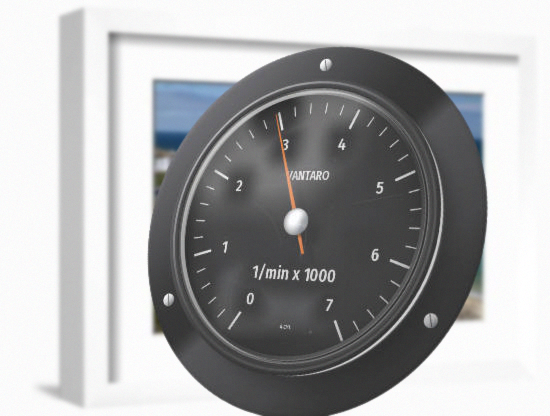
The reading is 3000 rpm
